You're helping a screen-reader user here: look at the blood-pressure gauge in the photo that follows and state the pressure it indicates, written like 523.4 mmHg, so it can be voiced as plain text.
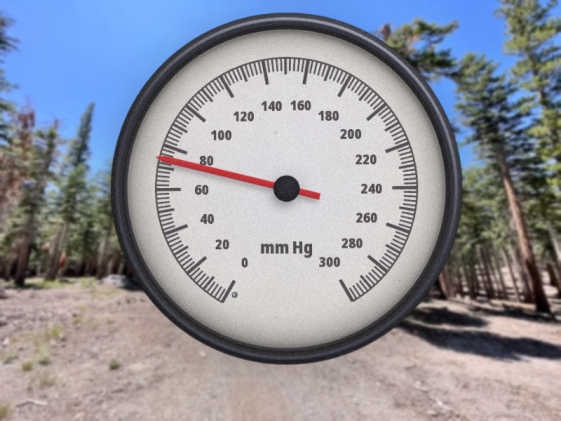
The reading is 74 mmHg
